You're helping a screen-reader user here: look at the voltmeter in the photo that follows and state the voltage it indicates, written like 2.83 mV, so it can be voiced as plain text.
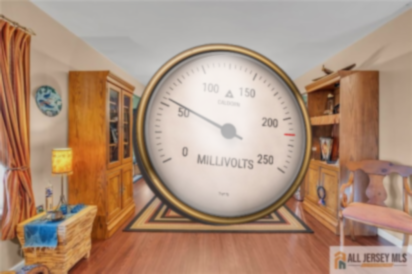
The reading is 55 mV
